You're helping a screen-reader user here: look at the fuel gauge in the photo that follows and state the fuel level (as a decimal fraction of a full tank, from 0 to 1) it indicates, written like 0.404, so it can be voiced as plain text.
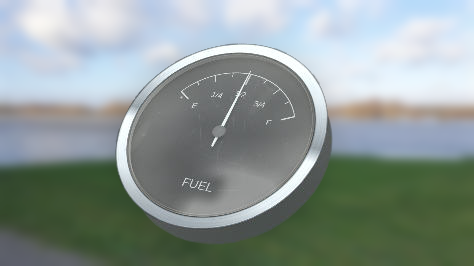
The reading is 0.5
